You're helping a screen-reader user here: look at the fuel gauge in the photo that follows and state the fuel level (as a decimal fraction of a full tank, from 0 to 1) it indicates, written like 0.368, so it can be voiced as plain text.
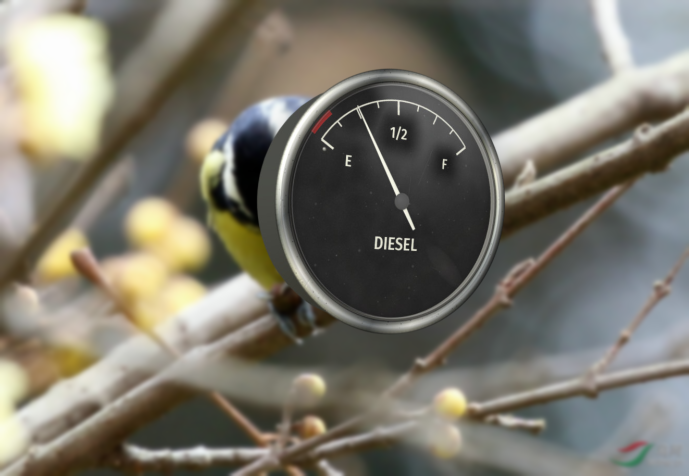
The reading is 0.25
